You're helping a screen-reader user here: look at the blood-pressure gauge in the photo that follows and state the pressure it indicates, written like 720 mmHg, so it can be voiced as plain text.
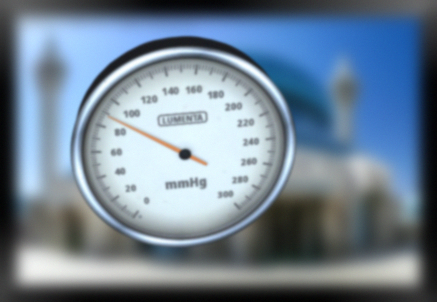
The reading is 90 mmHg
